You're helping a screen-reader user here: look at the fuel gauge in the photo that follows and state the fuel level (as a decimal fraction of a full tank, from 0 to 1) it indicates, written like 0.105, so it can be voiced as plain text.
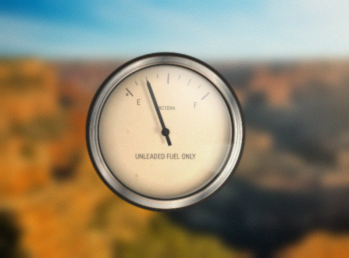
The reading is 0.25
